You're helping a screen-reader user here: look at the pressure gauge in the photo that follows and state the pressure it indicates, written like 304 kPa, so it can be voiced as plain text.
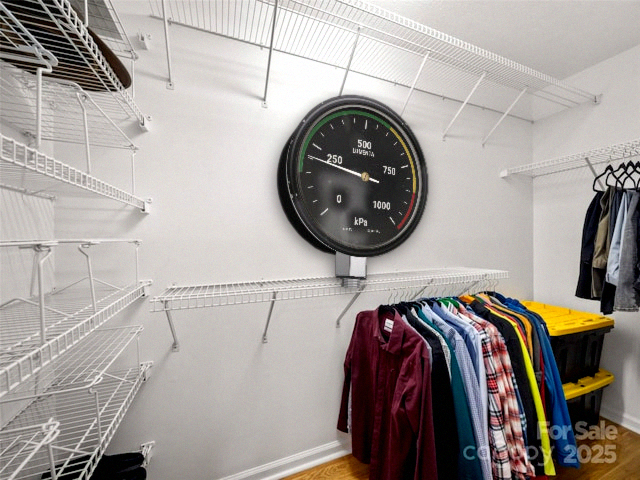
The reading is 200 kPa
